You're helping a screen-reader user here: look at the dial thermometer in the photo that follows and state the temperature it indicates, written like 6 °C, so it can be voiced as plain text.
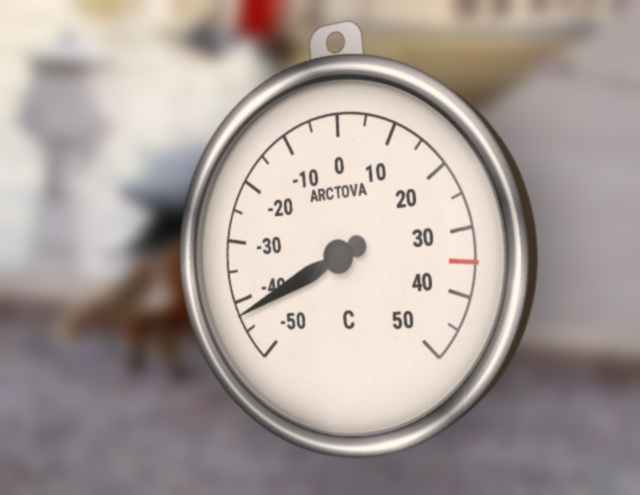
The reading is -42.5 °C
